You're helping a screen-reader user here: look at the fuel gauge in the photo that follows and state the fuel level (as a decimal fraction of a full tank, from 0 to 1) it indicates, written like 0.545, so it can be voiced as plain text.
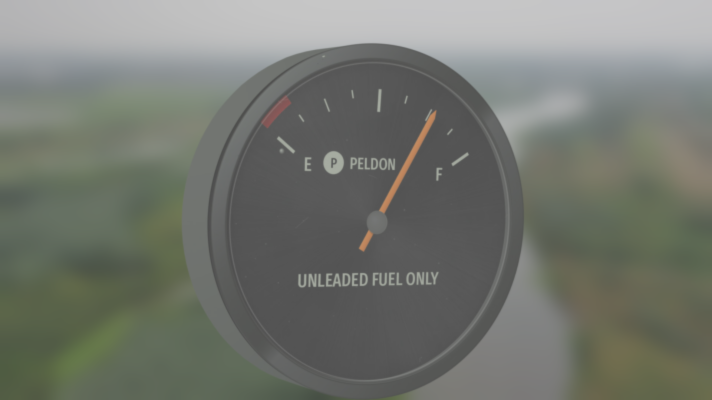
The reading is 0.75
